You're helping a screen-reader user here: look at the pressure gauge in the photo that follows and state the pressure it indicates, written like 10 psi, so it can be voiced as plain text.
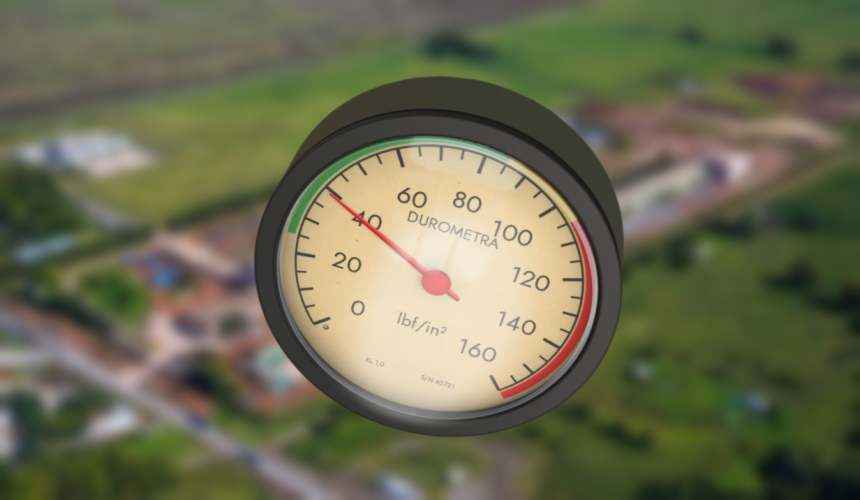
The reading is 40 psi
